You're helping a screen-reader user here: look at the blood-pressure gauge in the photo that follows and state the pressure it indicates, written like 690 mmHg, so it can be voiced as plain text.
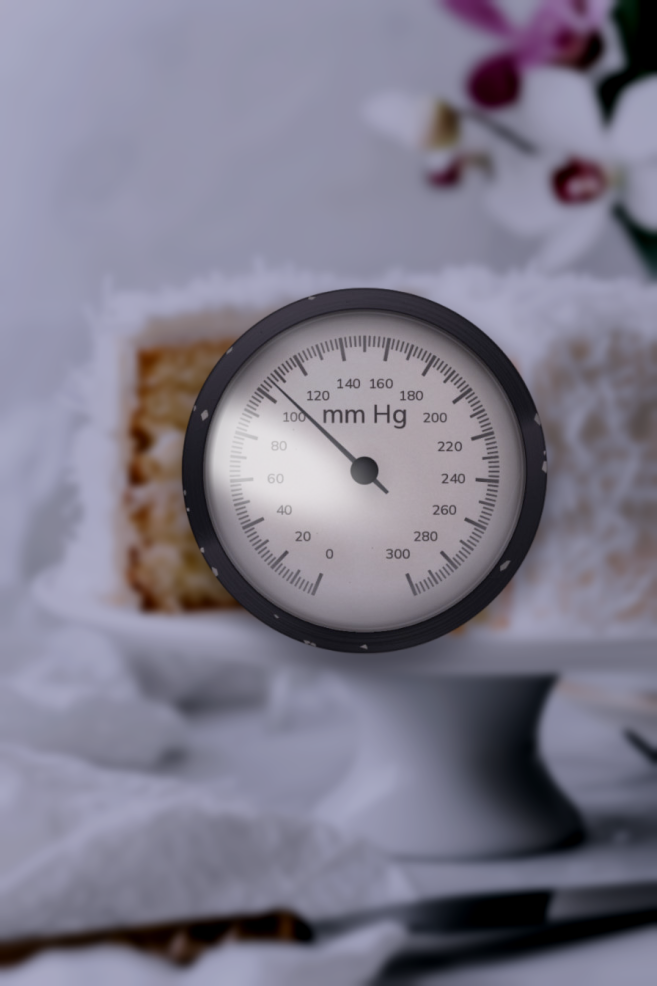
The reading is 106 mmHg
